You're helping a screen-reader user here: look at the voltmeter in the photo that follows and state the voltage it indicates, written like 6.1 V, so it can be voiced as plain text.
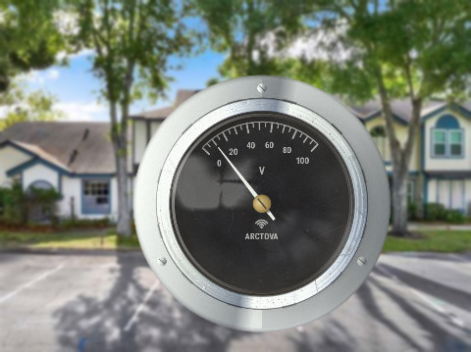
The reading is 10 V
